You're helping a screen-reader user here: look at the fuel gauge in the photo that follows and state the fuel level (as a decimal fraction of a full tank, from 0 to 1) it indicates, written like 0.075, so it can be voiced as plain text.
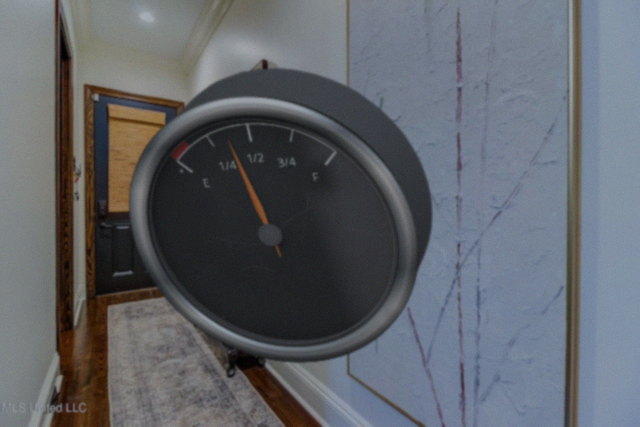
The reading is 0.375
